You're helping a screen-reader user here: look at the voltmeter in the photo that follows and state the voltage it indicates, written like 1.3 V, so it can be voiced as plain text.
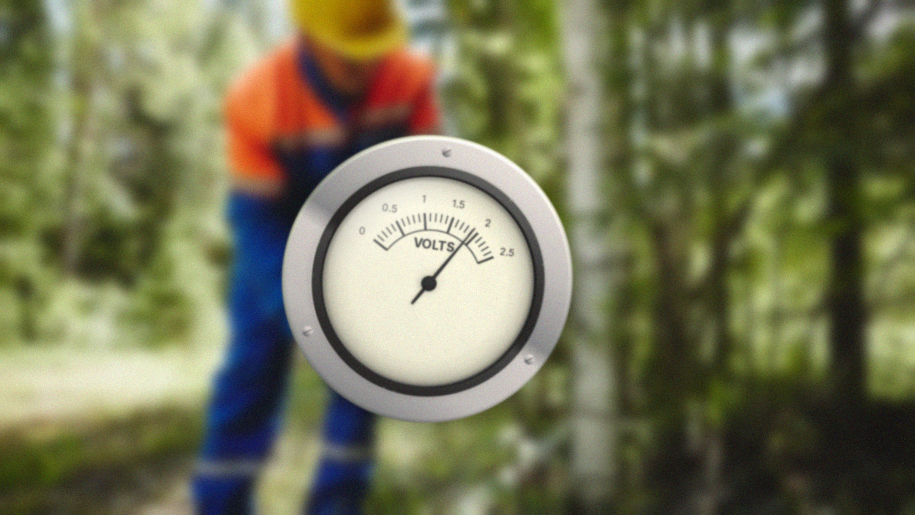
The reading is 1.9 V
